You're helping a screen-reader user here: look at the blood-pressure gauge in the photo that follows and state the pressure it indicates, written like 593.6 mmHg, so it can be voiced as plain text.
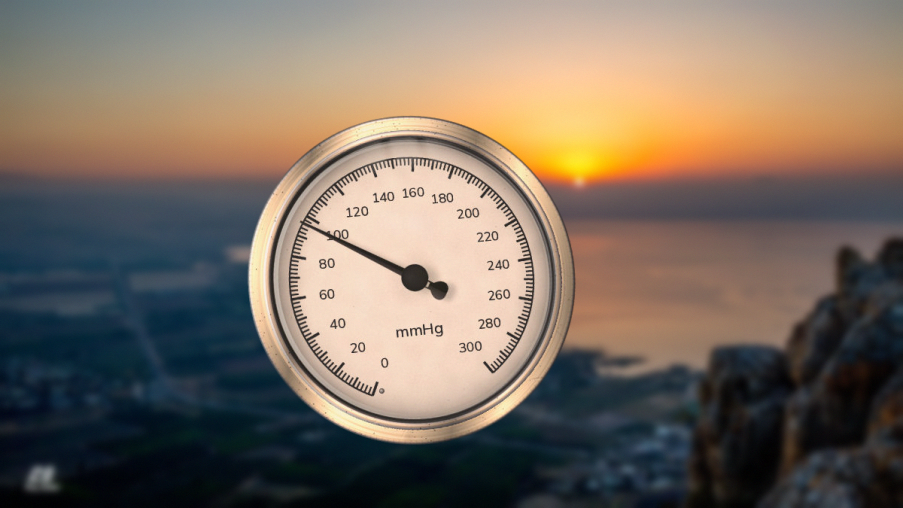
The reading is 96 mmHg
